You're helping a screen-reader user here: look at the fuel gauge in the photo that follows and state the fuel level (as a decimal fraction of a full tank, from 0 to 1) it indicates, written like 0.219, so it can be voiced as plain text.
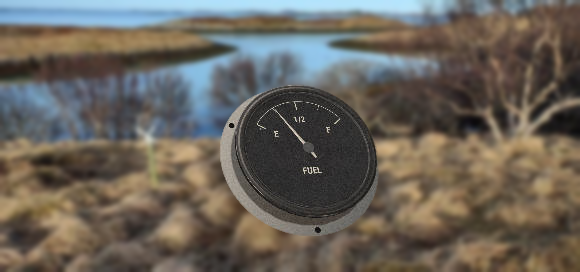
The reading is 0.25
